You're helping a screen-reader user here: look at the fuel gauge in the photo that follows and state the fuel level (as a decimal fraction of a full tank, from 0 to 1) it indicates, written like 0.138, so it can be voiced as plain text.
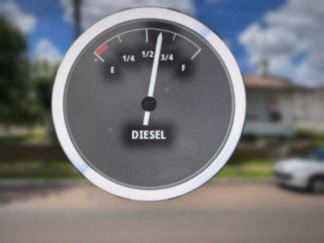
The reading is 0.625
